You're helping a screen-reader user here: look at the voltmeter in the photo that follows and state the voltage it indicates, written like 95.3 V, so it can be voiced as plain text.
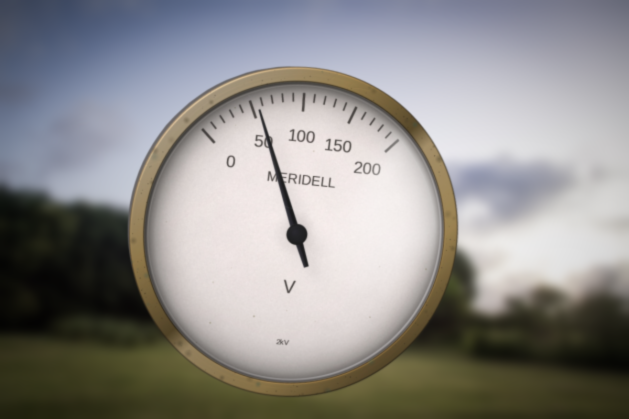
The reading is 55 V
